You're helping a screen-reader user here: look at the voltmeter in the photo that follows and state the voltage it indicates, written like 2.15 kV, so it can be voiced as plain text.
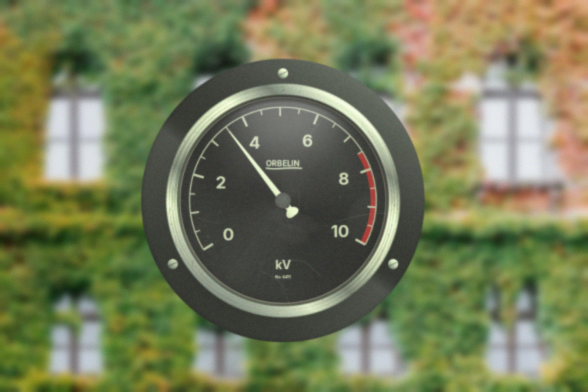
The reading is 3.5 kV
